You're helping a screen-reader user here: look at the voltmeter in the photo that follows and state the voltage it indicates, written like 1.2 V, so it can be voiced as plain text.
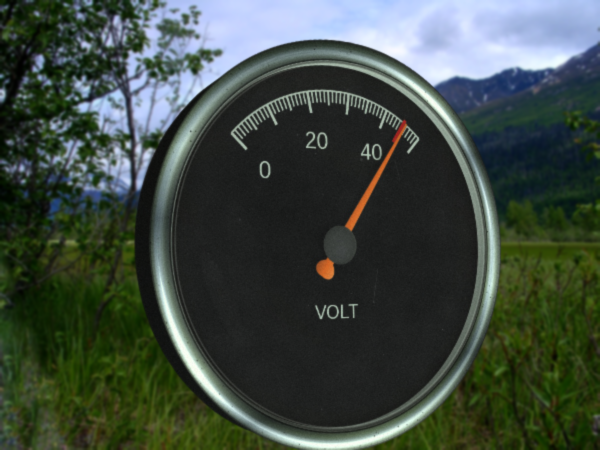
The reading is 45 V
